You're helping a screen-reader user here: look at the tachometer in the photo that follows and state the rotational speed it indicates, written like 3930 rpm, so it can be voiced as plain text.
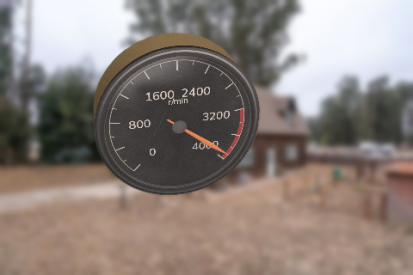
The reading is 3900 rpm
